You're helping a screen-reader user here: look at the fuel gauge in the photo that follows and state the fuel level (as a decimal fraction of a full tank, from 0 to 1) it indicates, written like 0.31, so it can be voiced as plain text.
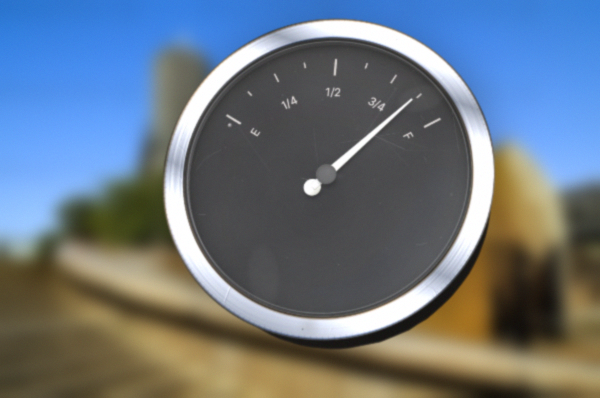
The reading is 0.875
